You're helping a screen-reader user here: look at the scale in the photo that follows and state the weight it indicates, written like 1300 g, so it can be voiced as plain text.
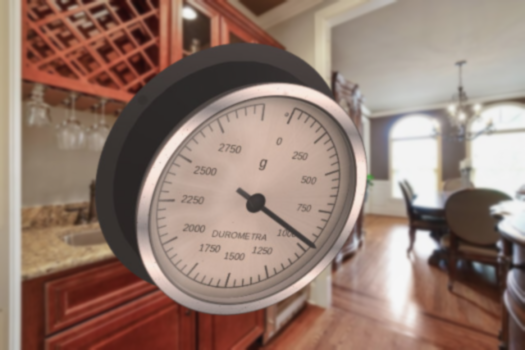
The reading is 950 g
